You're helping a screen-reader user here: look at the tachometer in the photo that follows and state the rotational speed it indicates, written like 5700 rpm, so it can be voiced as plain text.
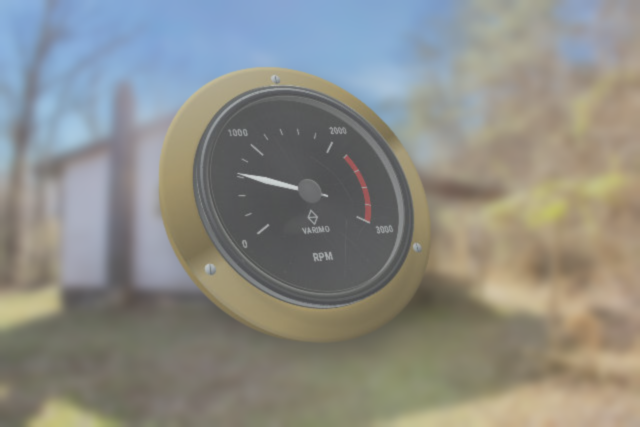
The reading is 600 rpm
